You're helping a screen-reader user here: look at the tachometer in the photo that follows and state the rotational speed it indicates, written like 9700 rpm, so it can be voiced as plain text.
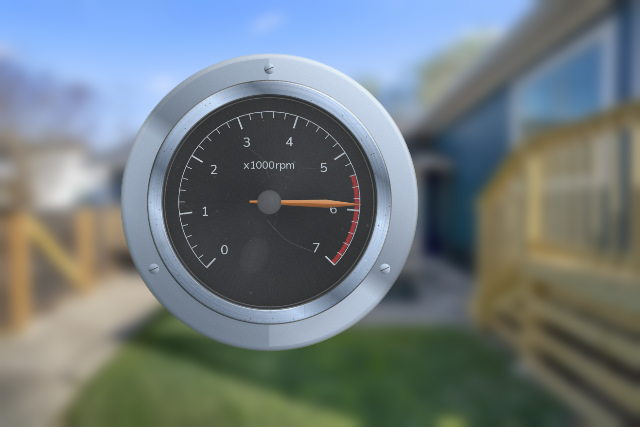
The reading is 5900 rpm
